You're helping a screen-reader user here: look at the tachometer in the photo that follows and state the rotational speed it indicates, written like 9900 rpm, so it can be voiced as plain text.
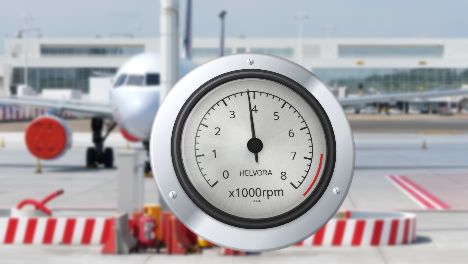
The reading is 3800 rpm
